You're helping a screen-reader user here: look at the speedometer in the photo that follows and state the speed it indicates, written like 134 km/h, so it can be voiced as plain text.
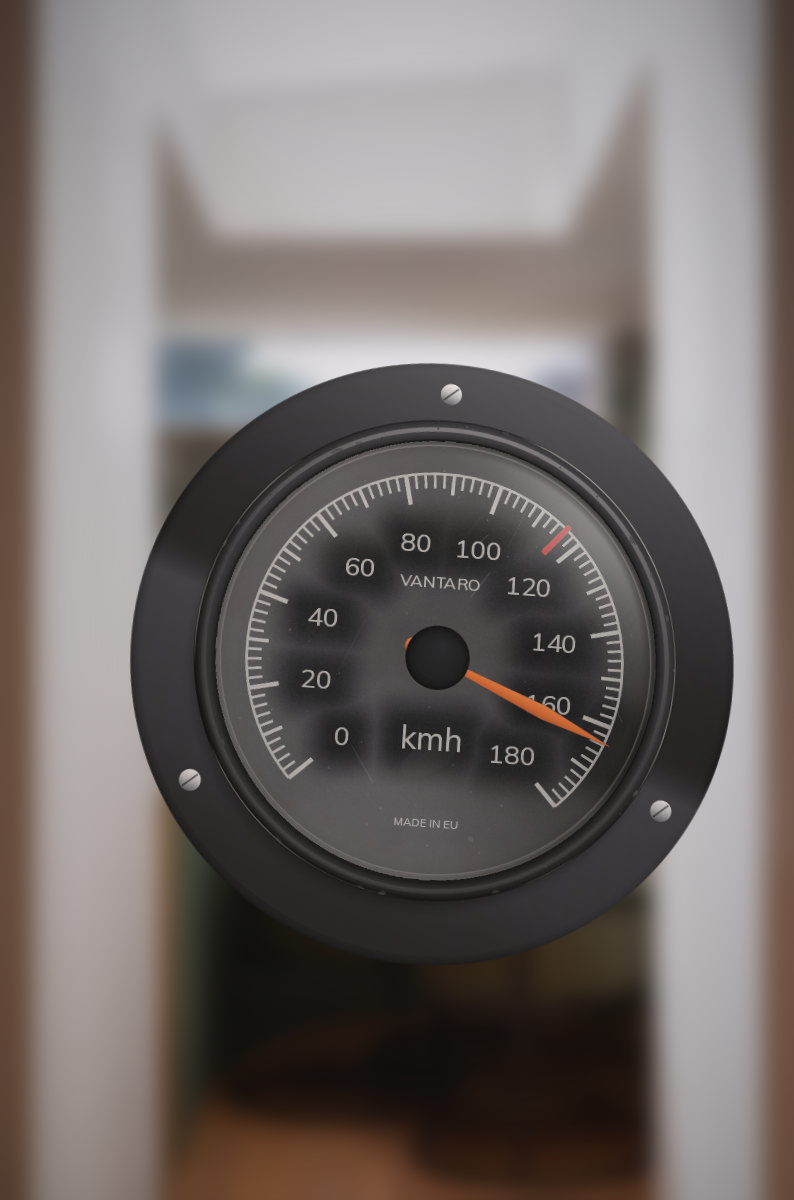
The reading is 164 km/h
